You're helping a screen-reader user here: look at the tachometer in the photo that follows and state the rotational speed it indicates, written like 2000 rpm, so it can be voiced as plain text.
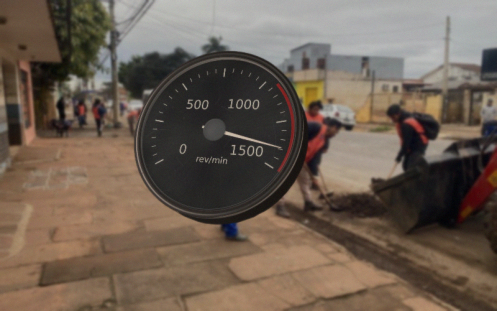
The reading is 1400 rpm
